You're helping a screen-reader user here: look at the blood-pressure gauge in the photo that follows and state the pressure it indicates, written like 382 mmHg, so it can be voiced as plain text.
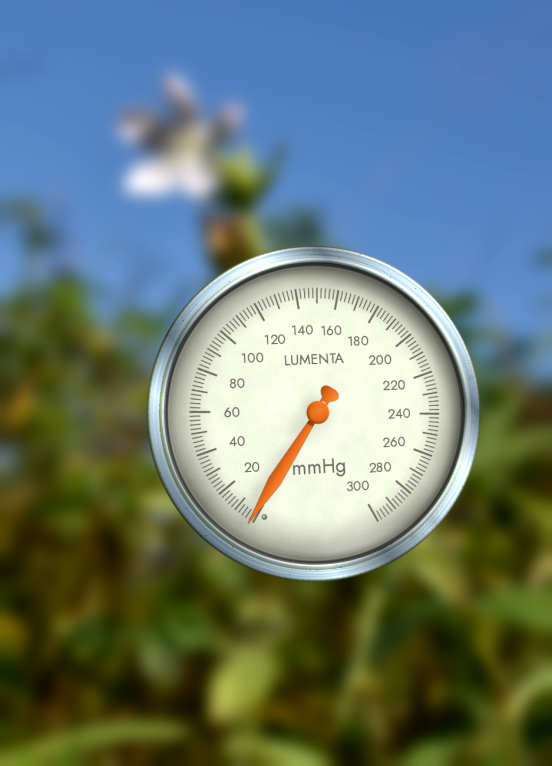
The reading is 2 mmHg
